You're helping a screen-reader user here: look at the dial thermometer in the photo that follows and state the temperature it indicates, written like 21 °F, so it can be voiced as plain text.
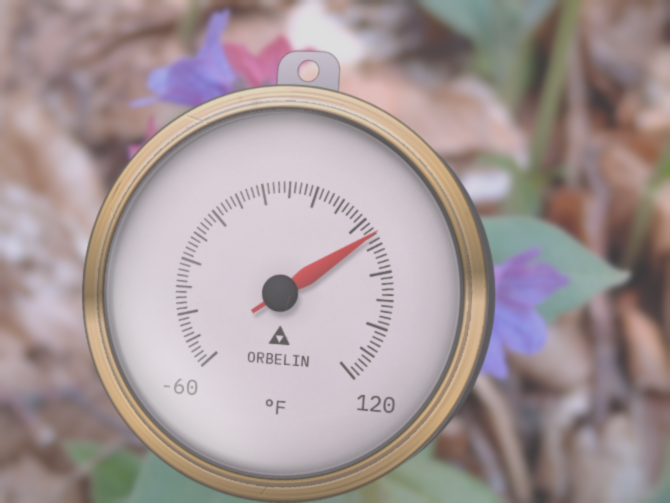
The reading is 66 °F
